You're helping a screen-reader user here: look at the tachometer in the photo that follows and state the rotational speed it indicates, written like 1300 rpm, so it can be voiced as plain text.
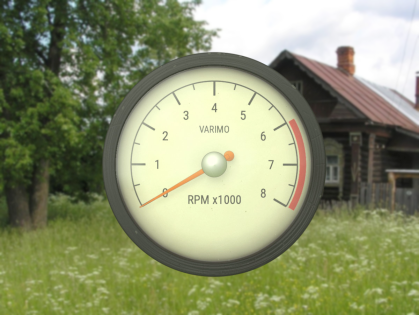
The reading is 0 rpm
